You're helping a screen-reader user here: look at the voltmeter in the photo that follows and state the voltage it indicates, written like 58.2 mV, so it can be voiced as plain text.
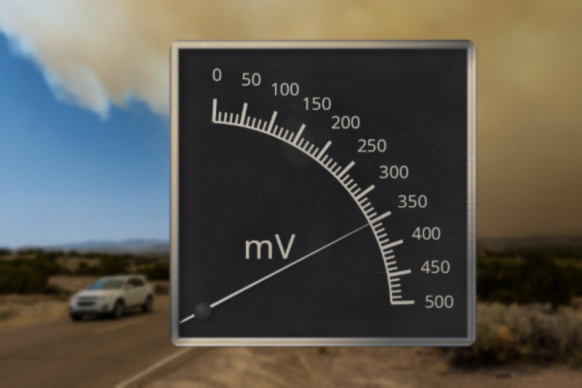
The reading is 350 mV
